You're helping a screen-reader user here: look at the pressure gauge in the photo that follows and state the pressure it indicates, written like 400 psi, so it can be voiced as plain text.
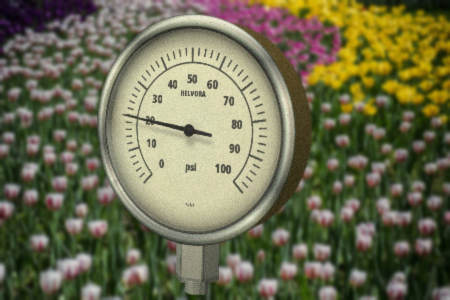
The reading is 20 psi
